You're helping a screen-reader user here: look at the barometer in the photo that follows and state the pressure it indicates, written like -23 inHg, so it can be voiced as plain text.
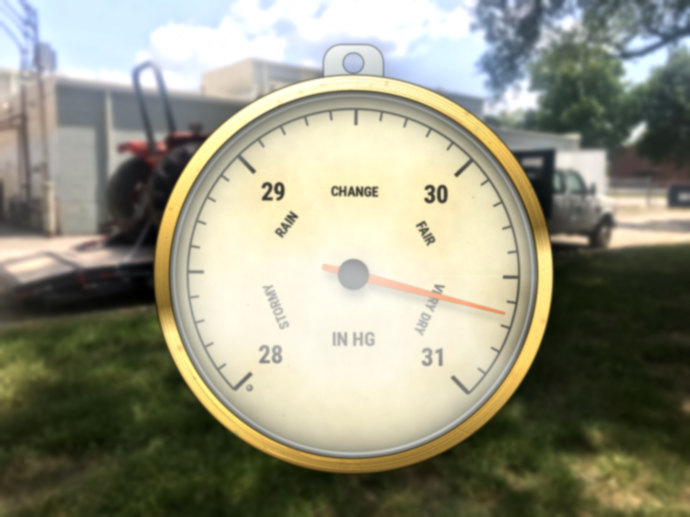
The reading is 30.65 inHg
